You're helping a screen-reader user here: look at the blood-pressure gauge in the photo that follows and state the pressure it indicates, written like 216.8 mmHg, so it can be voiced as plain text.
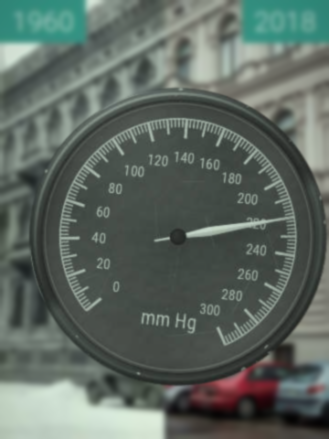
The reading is 220 mmHg
